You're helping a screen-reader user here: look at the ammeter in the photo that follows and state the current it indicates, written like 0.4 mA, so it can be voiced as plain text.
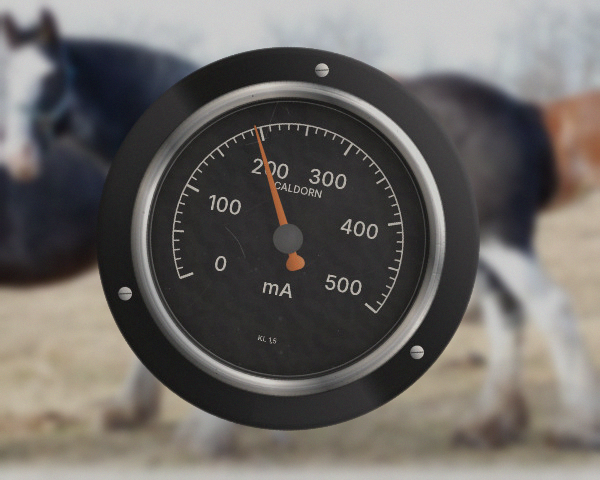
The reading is 195 mA
